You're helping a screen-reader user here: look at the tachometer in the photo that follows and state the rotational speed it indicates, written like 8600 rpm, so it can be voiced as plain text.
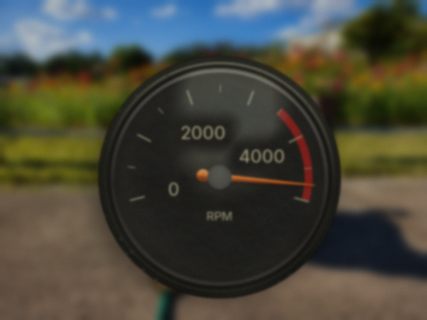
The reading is 4750 rpm
